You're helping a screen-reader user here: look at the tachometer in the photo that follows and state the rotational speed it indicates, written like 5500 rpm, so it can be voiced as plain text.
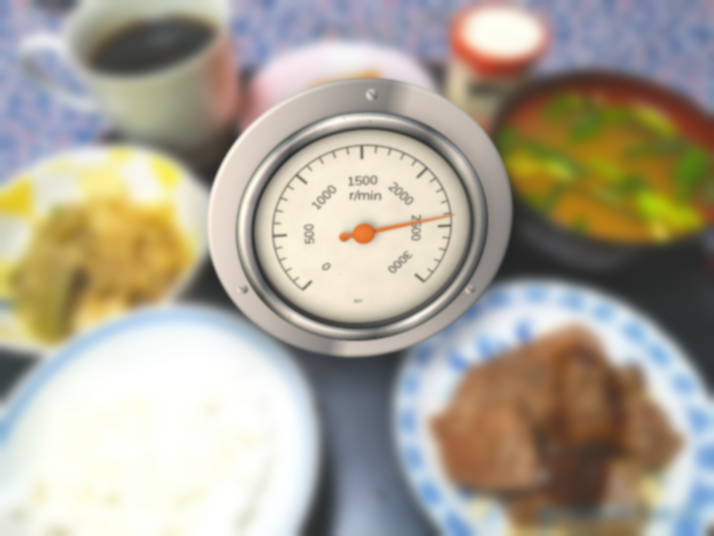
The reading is 2400 rpm
